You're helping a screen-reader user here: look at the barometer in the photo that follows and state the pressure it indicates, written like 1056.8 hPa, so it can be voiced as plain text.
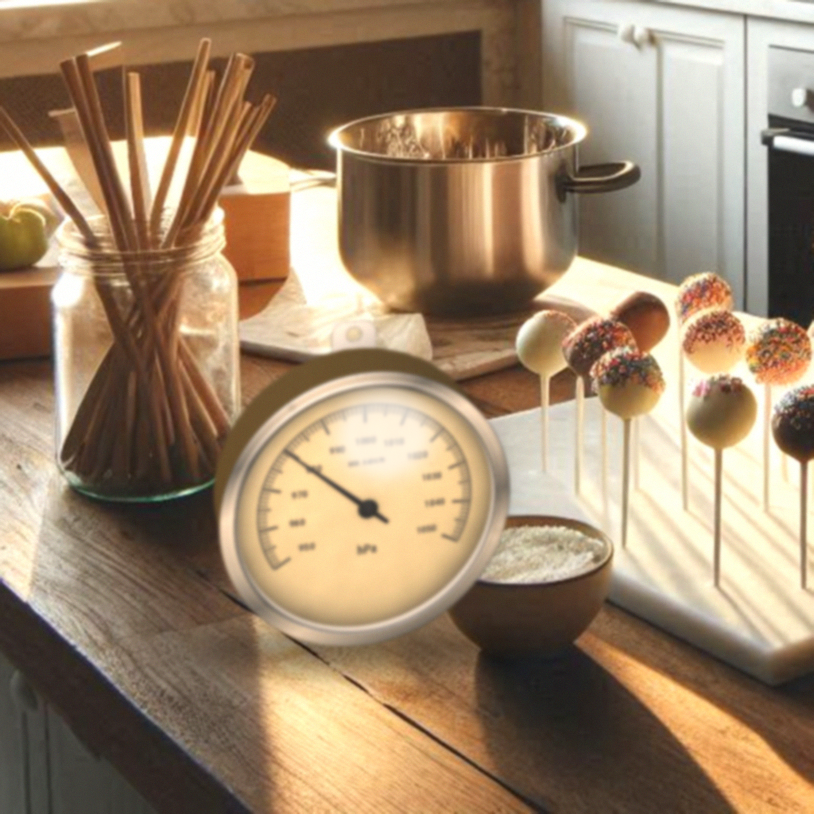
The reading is 980 hPa
